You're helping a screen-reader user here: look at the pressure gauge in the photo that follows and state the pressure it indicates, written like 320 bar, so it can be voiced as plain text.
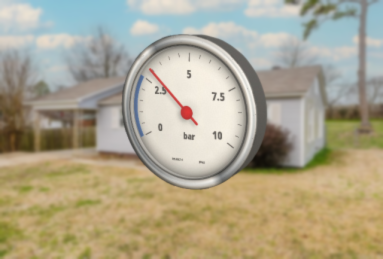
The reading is 3 bar
